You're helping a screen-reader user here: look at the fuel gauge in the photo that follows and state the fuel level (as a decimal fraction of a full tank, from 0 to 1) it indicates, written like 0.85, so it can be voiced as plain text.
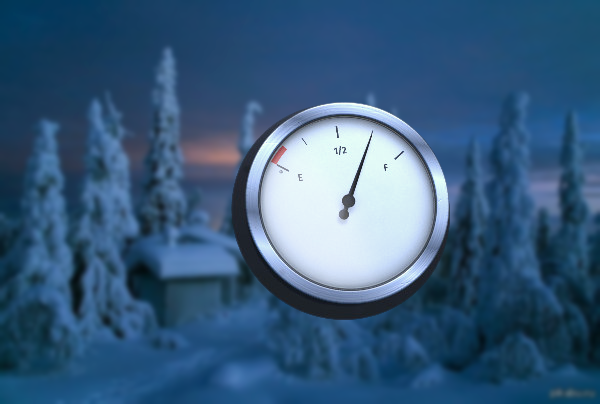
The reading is 0.75
